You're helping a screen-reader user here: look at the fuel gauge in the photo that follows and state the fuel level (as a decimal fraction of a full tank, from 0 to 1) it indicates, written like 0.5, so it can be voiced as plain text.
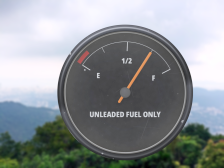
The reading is 0.75
